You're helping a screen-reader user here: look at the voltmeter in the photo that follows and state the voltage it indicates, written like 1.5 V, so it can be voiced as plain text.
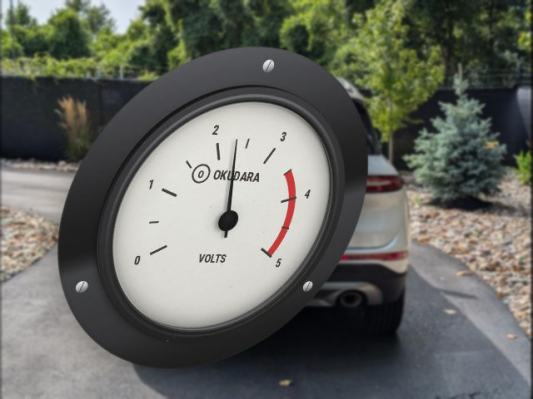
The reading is 2.25 V
